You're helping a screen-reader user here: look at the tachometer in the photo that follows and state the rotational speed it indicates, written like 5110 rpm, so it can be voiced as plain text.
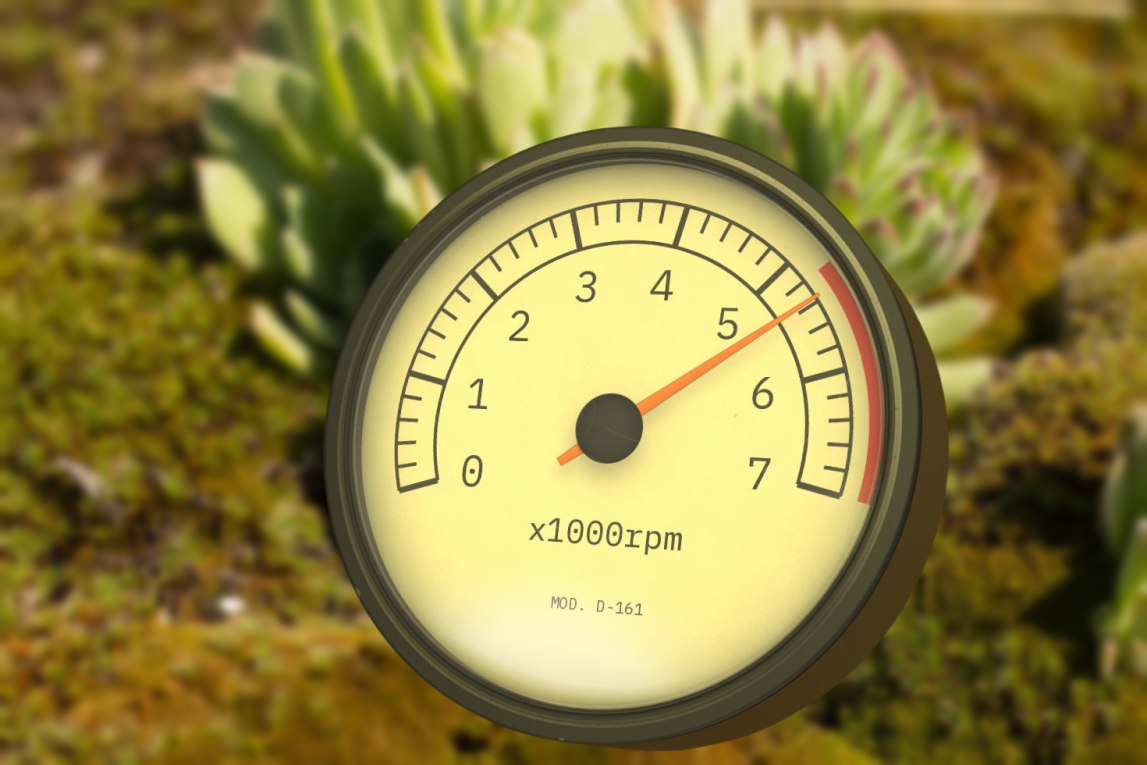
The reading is 5400 rpm
